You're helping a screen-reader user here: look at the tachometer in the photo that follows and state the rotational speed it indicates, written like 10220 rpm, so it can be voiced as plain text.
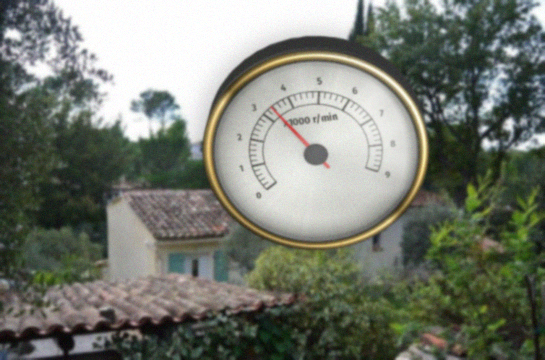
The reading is 3400 rpm
